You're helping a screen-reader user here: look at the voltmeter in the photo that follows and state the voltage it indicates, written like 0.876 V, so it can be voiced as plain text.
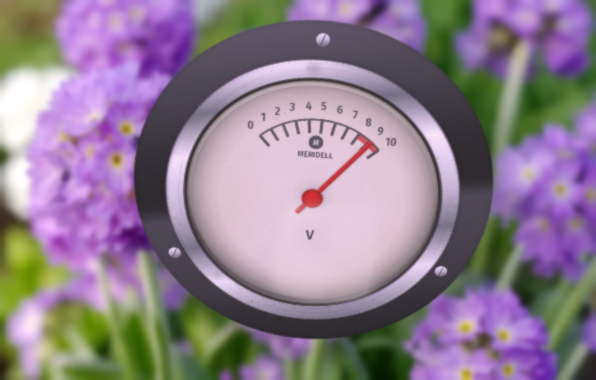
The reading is 9 V
